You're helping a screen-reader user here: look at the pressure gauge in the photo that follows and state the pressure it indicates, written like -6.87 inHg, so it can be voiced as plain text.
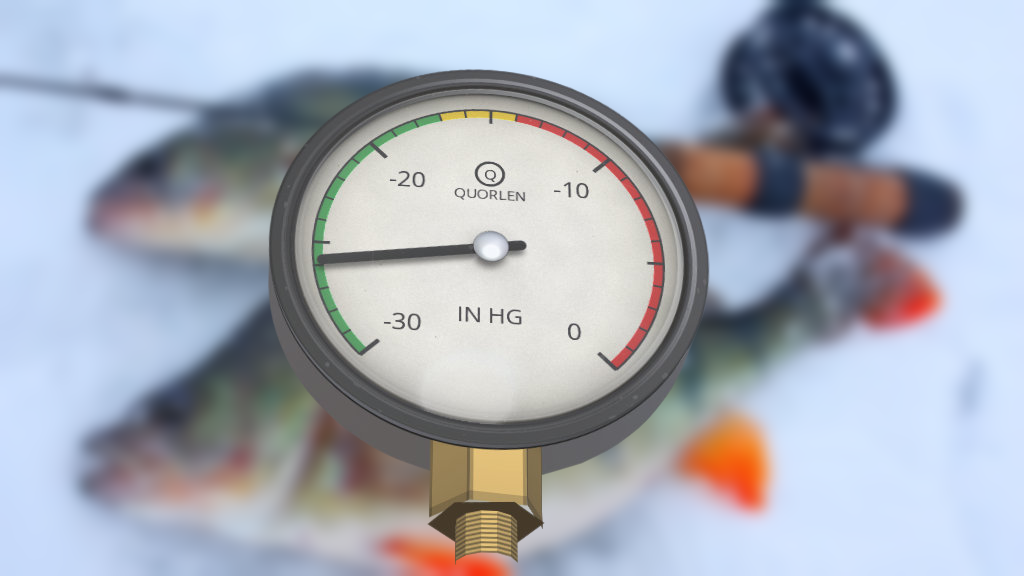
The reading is -26 inHg
